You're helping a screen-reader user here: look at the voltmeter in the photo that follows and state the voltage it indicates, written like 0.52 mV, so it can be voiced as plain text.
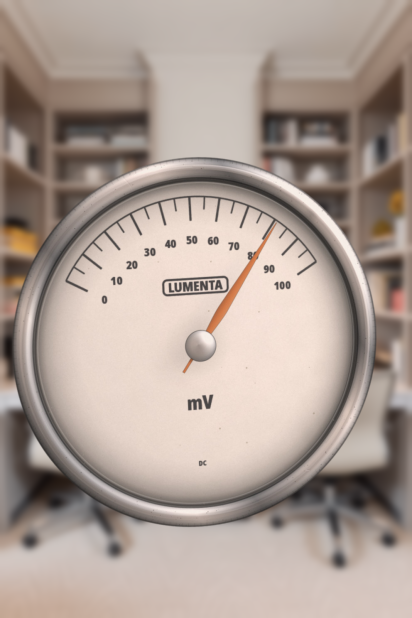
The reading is 80 mV
